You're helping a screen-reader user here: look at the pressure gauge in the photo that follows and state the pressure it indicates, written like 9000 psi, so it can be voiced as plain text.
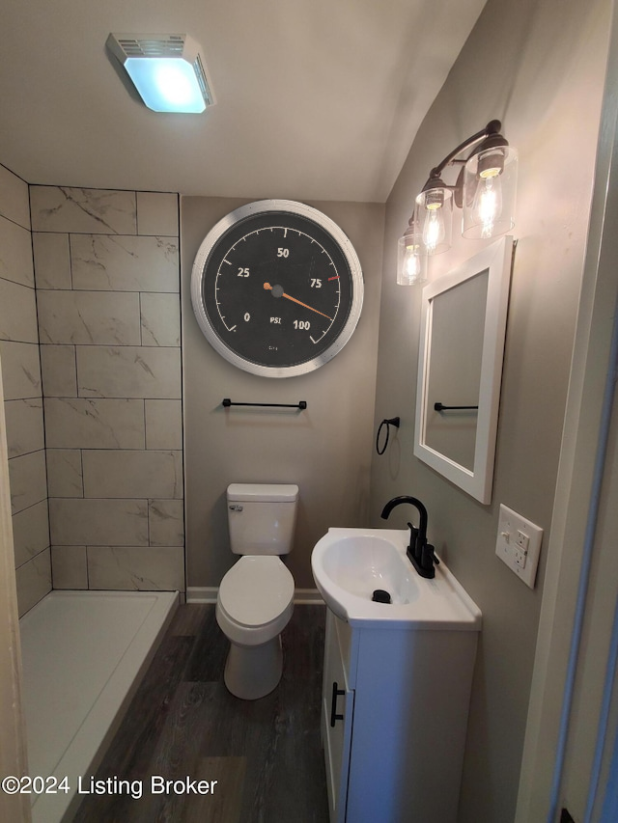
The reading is 90 psi
